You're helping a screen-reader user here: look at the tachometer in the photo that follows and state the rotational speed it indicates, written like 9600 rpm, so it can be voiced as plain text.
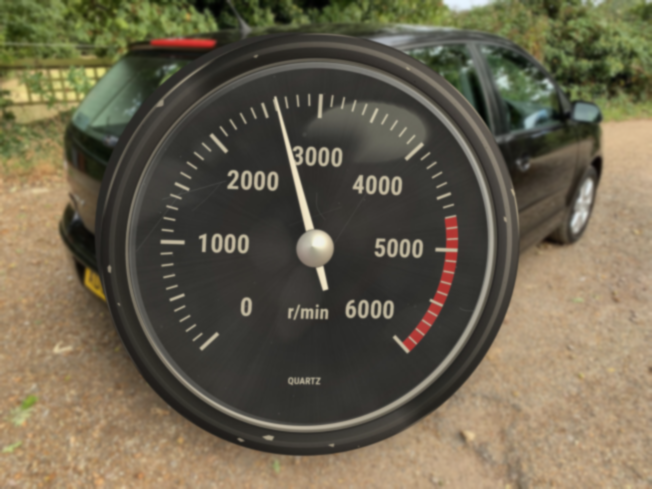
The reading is 2600 rpm
